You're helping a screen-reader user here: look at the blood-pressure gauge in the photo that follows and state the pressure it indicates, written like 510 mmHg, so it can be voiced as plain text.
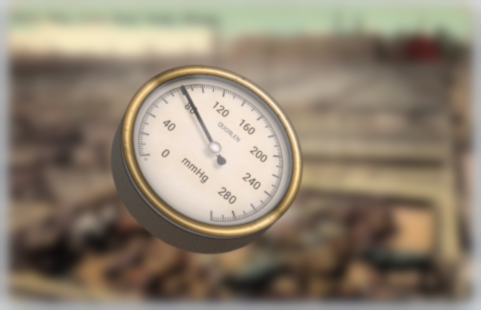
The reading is 80 mmHg
